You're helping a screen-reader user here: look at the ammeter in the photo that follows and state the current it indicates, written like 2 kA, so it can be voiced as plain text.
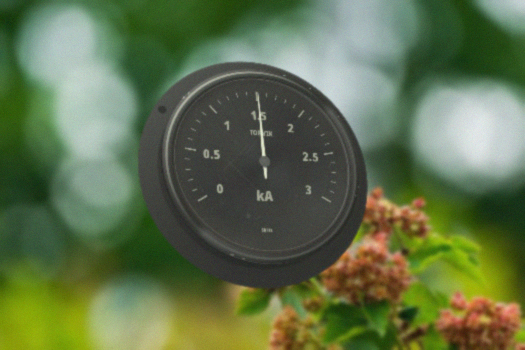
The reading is 1.5 kA
